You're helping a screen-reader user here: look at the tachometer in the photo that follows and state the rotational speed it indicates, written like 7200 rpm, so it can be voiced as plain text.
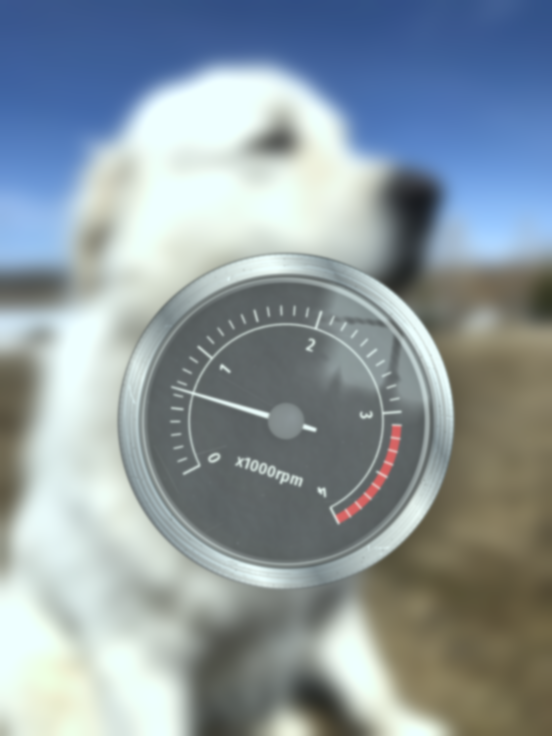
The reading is 650 rpm
